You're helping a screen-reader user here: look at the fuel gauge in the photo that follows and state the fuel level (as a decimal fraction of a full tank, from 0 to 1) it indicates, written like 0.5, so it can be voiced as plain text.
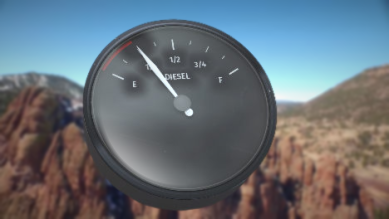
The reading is 0.25
